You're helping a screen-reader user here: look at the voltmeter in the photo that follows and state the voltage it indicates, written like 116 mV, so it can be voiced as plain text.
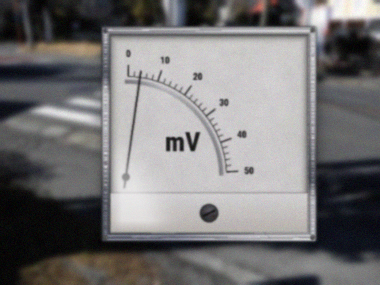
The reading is 4 mV
